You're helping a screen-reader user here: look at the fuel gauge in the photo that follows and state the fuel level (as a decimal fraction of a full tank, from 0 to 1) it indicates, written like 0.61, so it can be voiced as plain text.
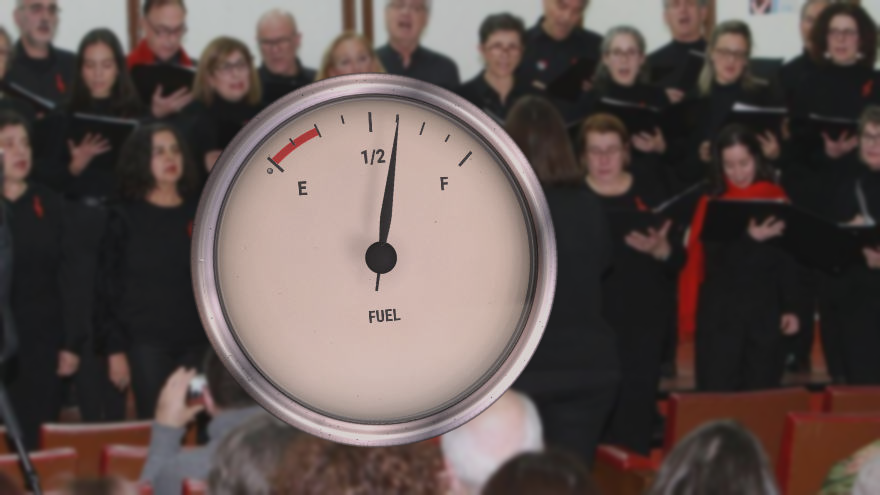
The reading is 0.625
